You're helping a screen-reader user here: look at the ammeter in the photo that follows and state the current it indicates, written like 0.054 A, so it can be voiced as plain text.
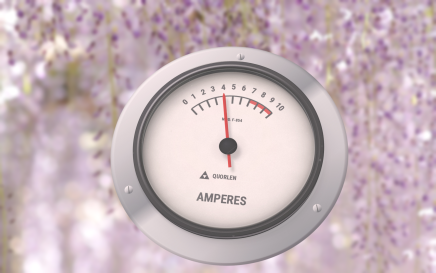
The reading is 4 A
